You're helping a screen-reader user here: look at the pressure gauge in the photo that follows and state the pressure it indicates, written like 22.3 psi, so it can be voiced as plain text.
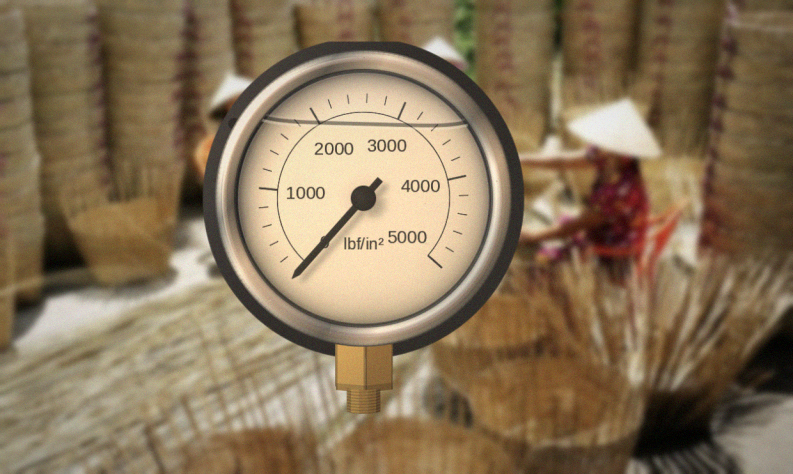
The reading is 0 psi
